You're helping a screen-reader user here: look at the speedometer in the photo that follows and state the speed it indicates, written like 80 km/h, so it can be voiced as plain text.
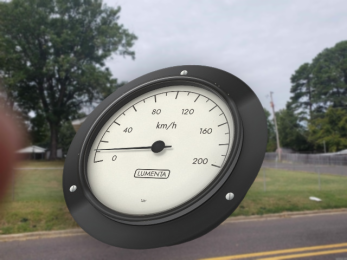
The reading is 10 km/h
